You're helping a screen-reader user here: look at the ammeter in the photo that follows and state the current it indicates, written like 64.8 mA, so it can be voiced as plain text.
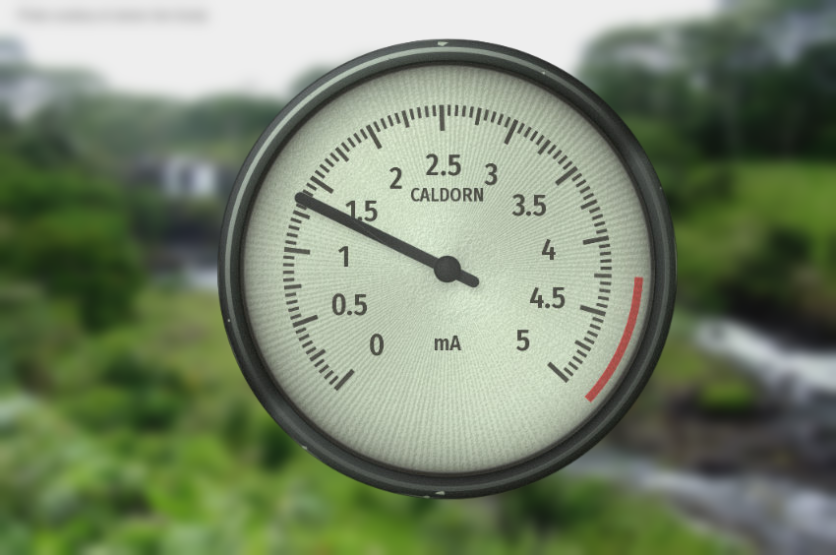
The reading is 1.35 mA
